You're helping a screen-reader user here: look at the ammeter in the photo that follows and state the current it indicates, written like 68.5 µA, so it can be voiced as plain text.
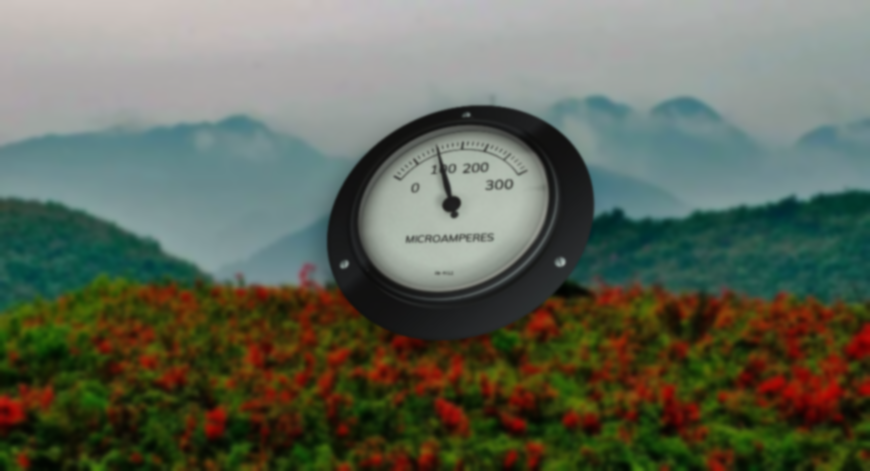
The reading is 100 µA
